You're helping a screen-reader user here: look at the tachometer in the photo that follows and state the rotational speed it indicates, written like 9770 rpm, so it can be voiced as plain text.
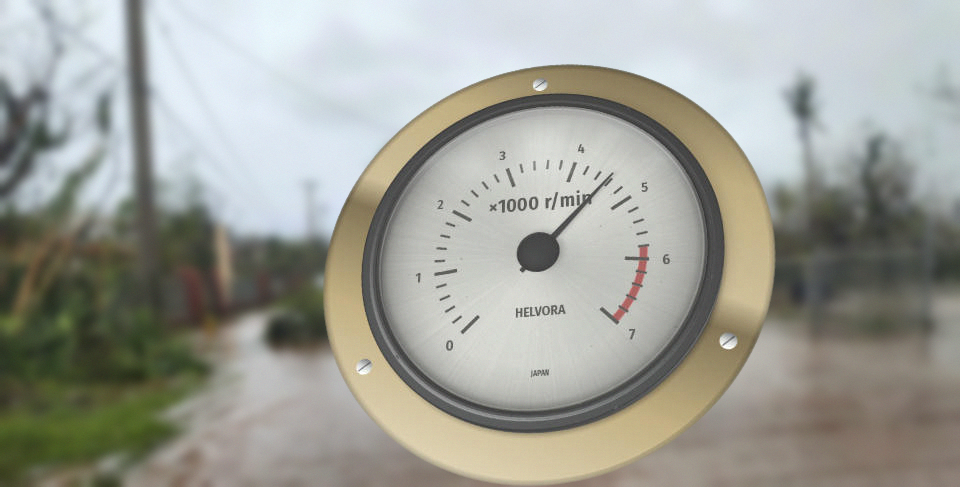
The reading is 4600 rpm
